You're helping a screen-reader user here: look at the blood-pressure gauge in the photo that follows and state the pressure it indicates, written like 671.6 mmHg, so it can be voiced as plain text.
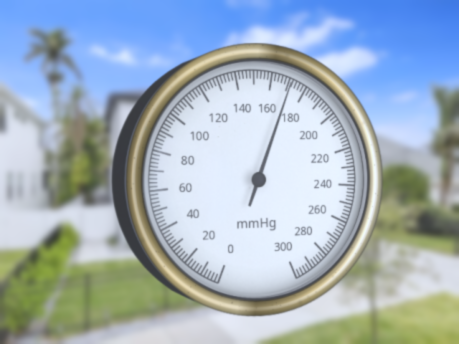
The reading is 170 mmHg
